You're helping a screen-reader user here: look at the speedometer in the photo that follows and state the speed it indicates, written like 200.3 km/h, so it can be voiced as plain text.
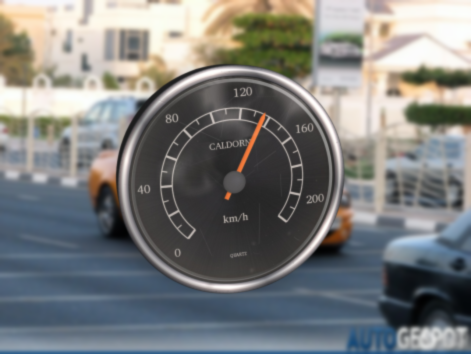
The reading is 135 km/h
